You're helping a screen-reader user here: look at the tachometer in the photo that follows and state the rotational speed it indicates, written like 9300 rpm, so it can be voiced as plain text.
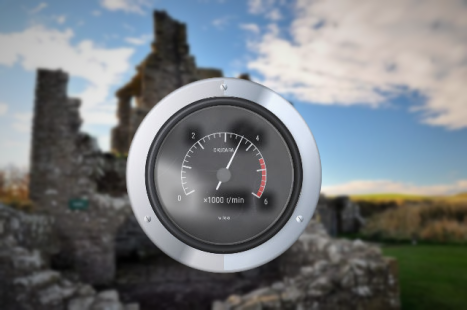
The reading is 3600 rpm
